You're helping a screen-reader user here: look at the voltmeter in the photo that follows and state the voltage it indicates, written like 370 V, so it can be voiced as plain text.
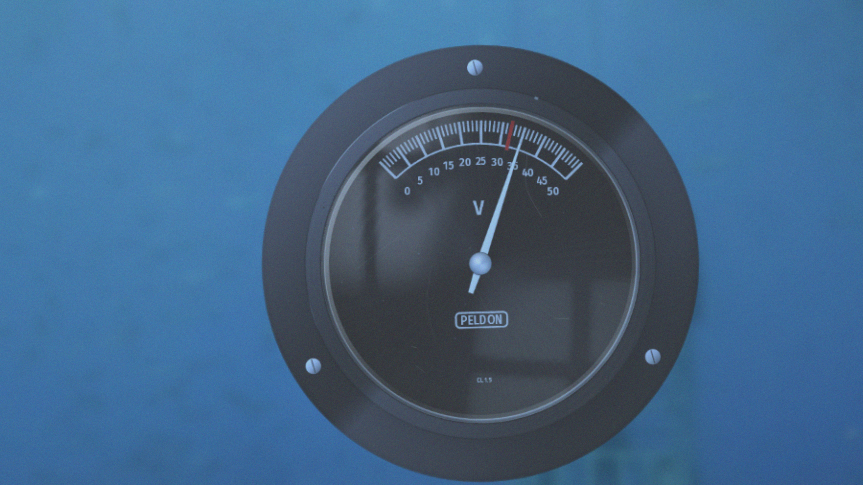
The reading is 35 V
